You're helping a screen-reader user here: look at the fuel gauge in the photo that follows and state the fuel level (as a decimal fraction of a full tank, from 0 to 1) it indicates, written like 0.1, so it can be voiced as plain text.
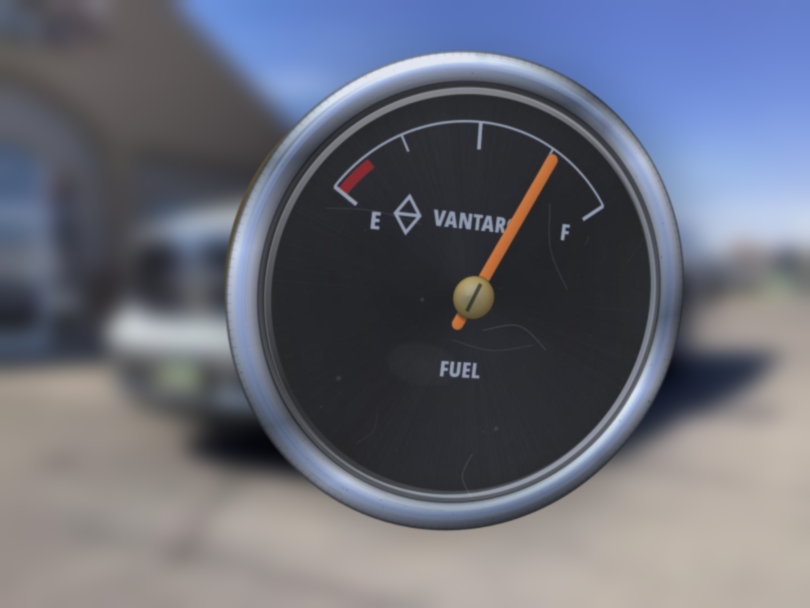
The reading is 0.75
